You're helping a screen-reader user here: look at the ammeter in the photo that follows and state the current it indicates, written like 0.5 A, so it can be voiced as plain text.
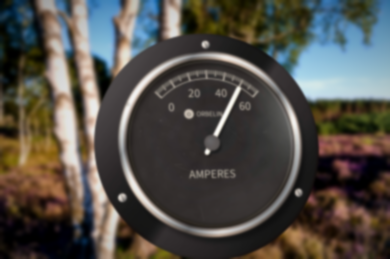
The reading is 50 A
